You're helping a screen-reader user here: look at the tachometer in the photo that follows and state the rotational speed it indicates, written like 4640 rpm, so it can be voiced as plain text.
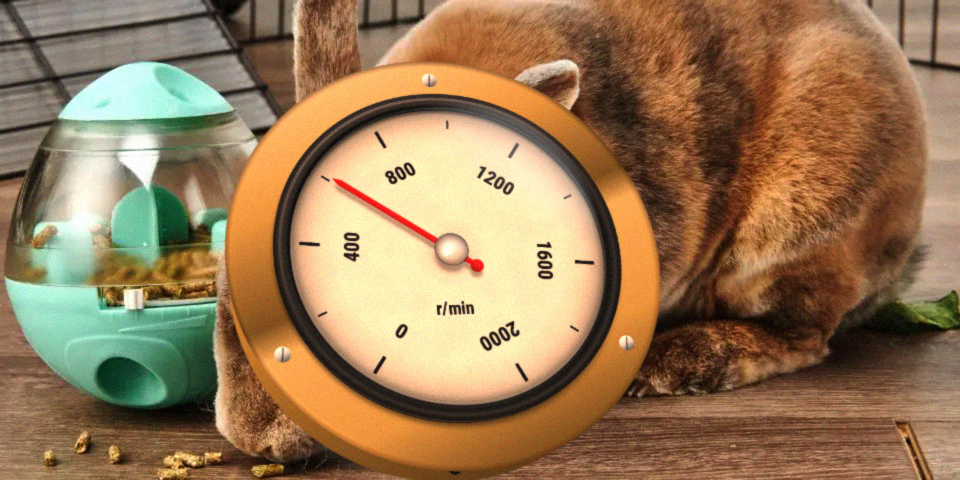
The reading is 600 rpm
